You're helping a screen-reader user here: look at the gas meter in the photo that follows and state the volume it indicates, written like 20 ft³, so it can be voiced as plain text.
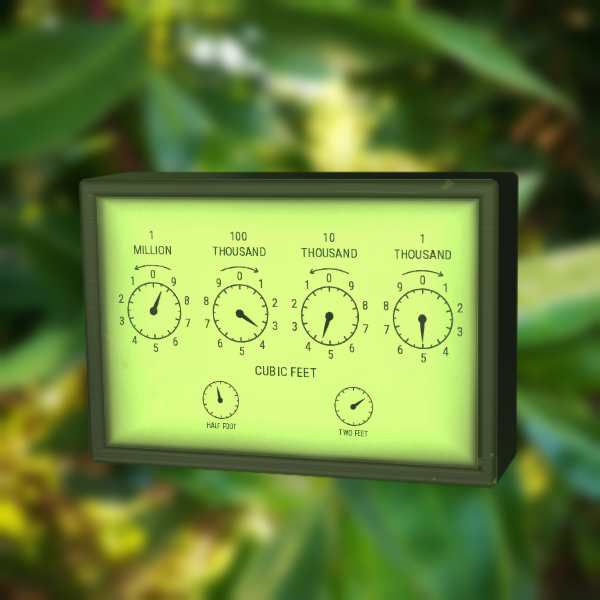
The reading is 934500 ft³
